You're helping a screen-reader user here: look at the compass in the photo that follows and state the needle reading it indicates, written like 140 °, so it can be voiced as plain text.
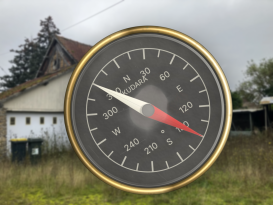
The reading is 150 °
